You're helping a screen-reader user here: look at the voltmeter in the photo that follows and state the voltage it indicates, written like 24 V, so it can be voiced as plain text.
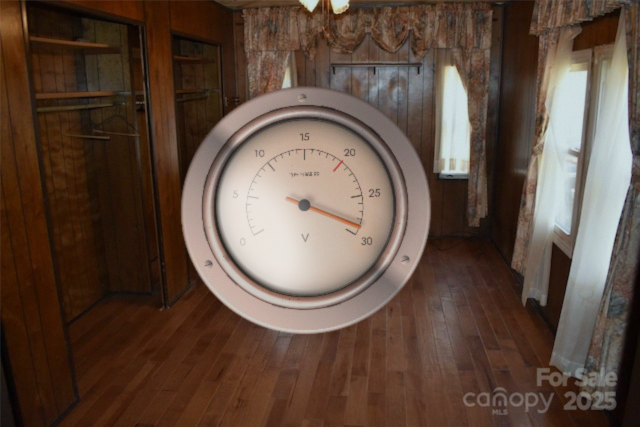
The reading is 29 V
